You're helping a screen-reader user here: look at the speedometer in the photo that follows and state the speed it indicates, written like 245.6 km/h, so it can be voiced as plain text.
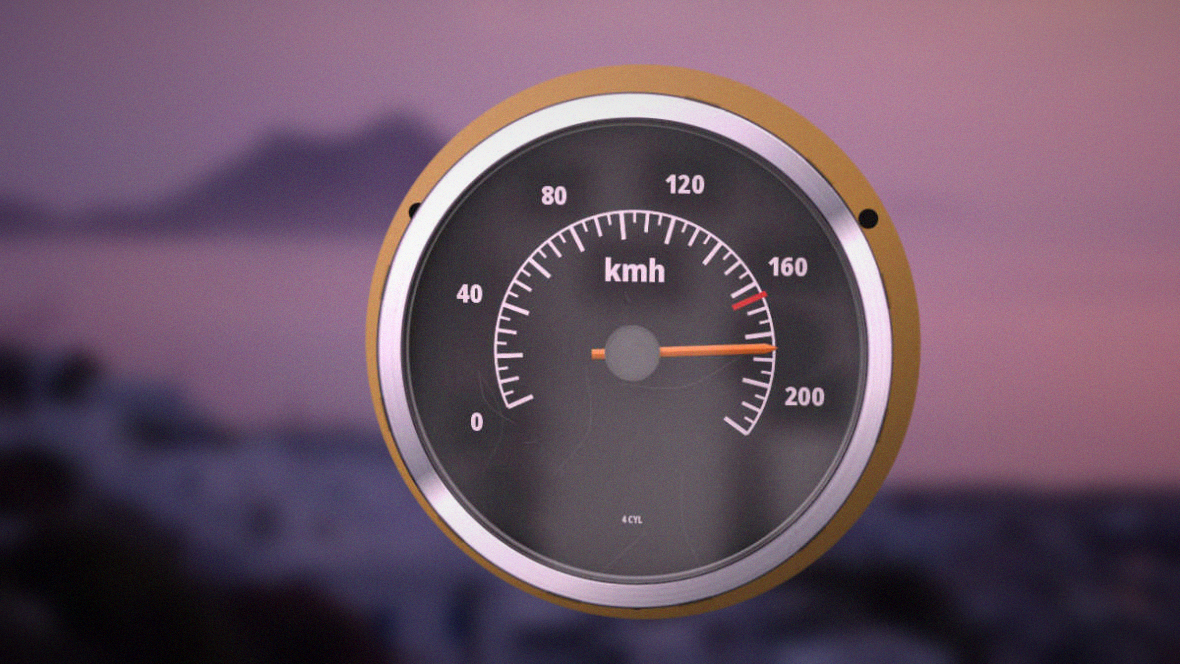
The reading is 185 km/h
